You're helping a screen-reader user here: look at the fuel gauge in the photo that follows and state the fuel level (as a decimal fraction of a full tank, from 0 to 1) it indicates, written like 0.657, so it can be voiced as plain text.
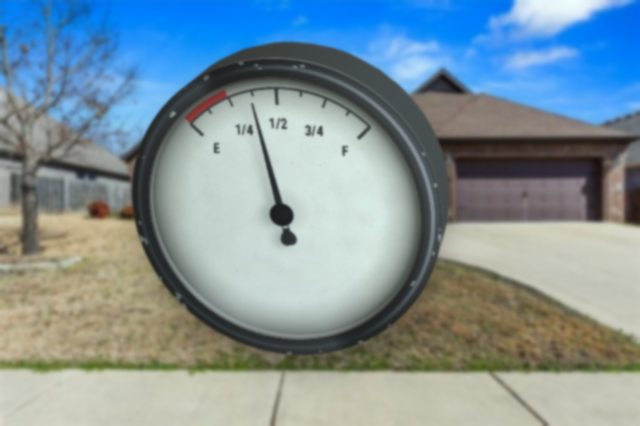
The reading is 0.375
